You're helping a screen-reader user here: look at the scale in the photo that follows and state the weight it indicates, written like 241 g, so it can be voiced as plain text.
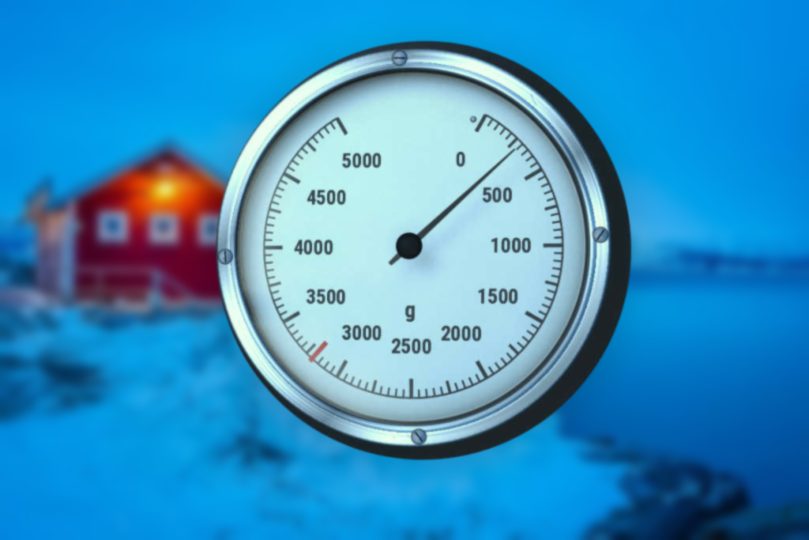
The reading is 300 g
